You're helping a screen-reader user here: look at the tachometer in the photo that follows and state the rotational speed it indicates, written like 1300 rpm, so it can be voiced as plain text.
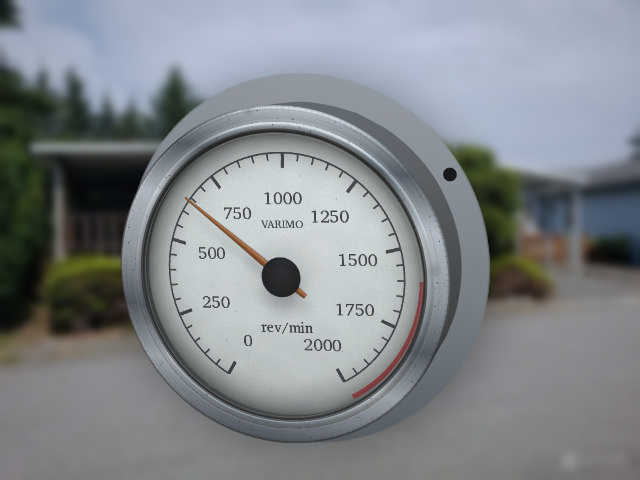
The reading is 650 rpm
